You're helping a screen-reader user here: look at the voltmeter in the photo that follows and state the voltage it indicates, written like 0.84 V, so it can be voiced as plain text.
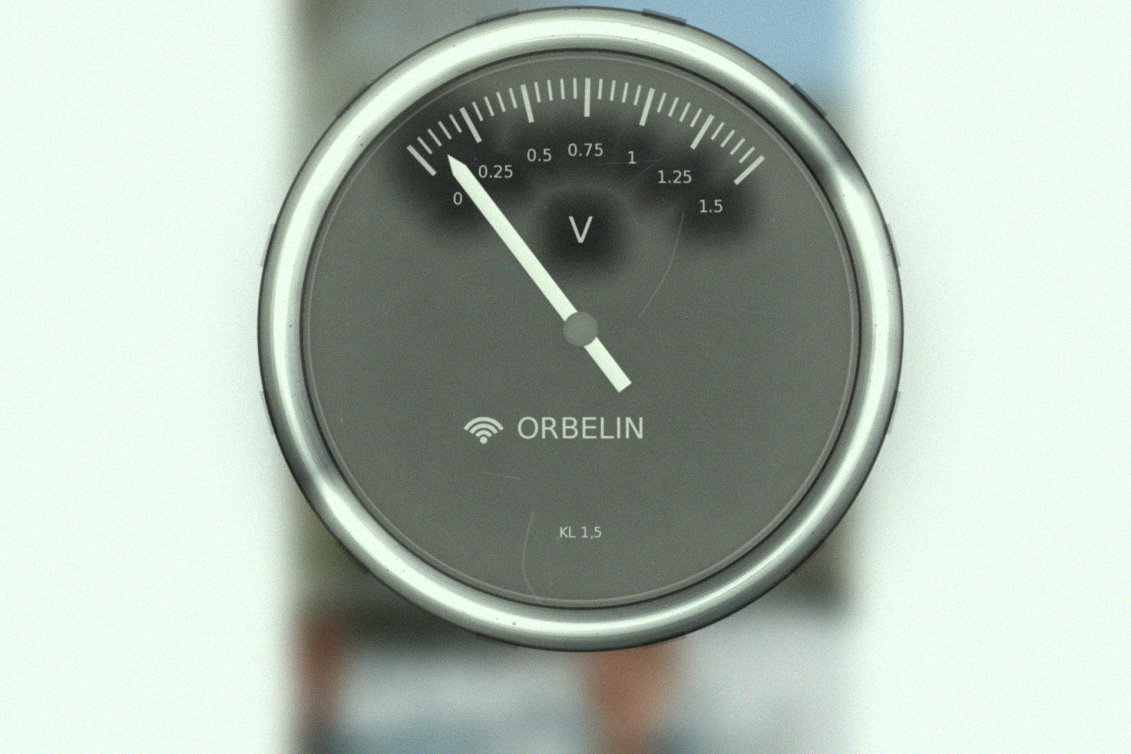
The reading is 0.1 V
